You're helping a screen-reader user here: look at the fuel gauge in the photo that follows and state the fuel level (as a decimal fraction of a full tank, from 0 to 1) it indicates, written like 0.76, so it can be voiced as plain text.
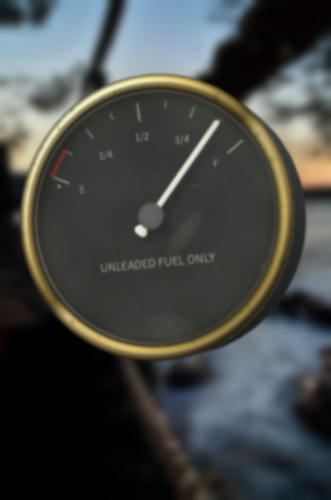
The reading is 0.875
